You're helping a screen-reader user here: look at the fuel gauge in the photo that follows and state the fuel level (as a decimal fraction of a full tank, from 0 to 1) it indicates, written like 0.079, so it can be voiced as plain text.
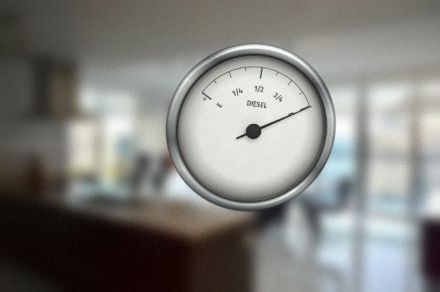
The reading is 1
